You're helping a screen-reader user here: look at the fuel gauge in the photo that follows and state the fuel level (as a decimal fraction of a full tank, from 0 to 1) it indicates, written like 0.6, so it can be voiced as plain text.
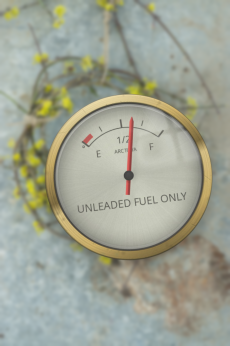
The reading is 0.625
